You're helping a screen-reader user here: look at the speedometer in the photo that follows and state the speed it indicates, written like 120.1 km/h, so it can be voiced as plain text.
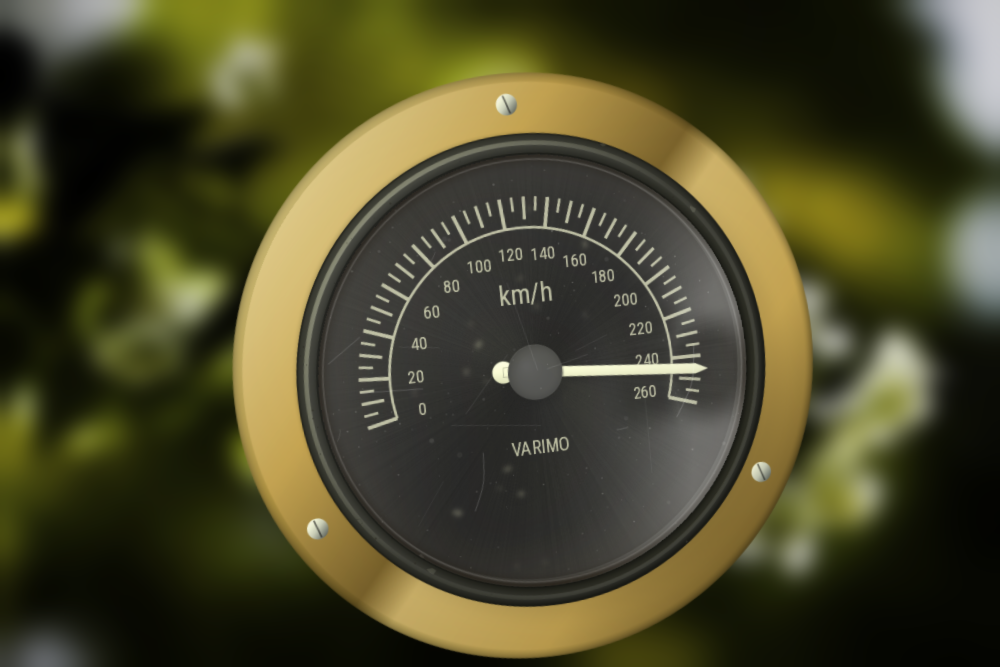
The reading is 245 km/h
